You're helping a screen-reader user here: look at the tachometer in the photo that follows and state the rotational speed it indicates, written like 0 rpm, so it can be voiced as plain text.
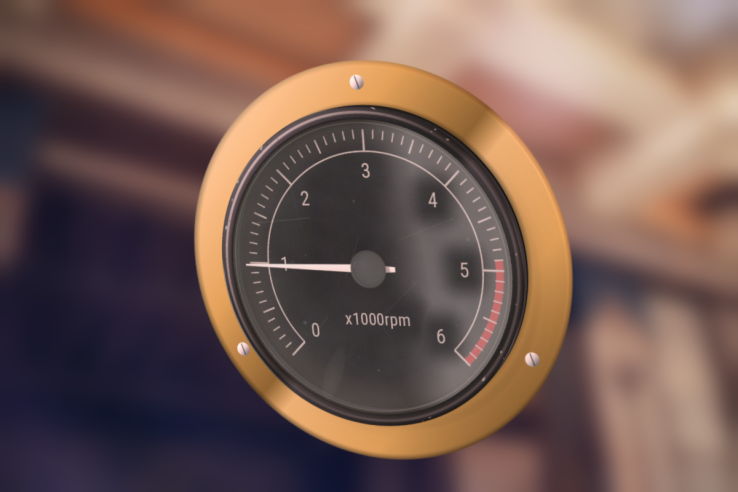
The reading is 1000 rpm
